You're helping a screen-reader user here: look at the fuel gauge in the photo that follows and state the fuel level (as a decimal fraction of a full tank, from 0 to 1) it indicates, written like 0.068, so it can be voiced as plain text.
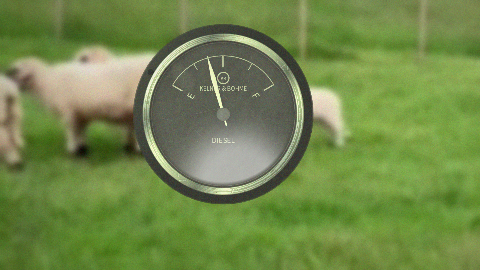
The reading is 0.375
